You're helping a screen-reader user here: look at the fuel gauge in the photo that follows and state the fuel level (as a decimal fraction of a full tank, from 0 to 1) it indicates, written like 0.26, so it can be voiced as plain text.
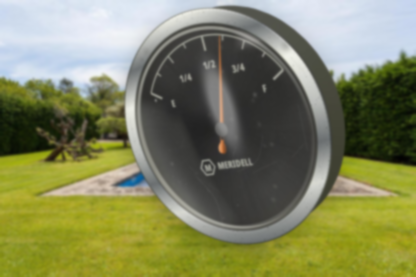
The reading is 0.625
